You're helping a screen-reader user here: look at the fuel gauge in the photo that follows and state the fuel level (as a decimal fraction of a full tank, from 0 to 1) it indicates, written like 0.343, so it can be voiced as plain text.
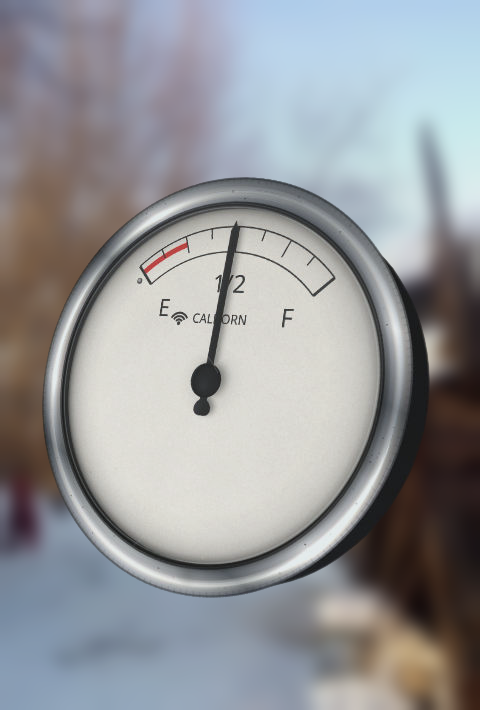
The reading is 0.5
